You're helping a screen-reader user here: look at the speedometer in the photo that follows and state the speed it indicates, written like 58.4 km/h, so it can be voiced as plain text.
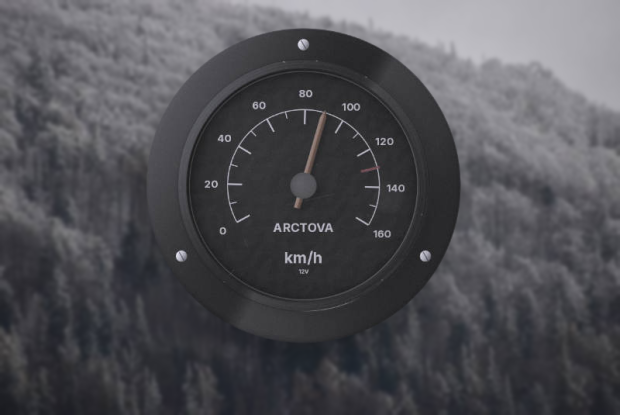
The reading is 90 km/h
